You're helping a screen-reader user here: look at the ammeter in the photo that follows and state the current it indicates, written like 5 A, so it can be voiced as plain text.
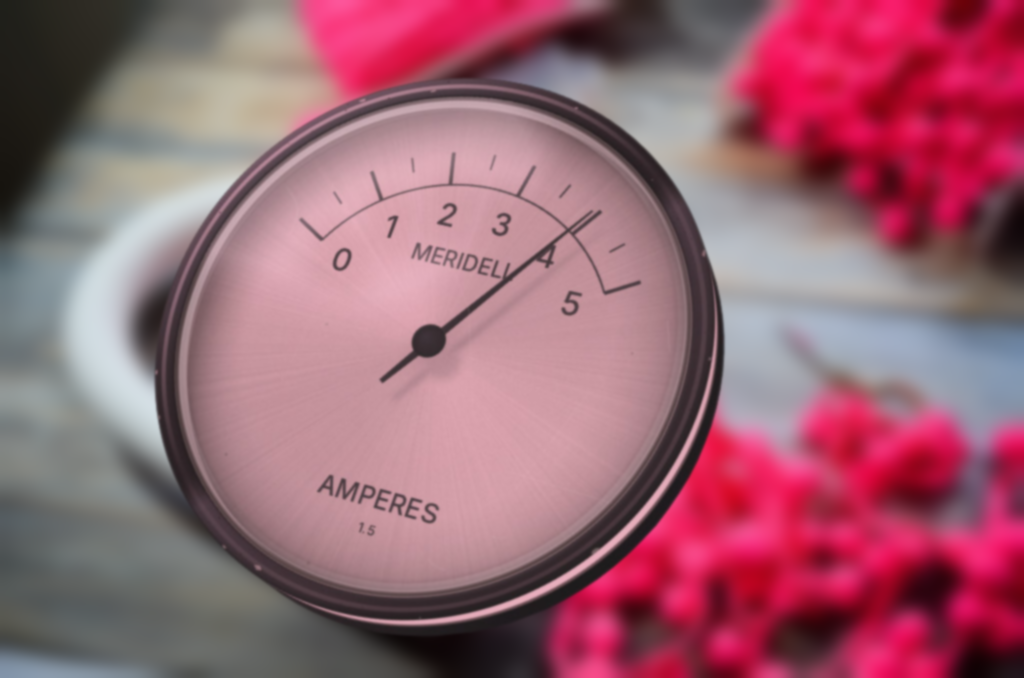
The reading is 4 A
